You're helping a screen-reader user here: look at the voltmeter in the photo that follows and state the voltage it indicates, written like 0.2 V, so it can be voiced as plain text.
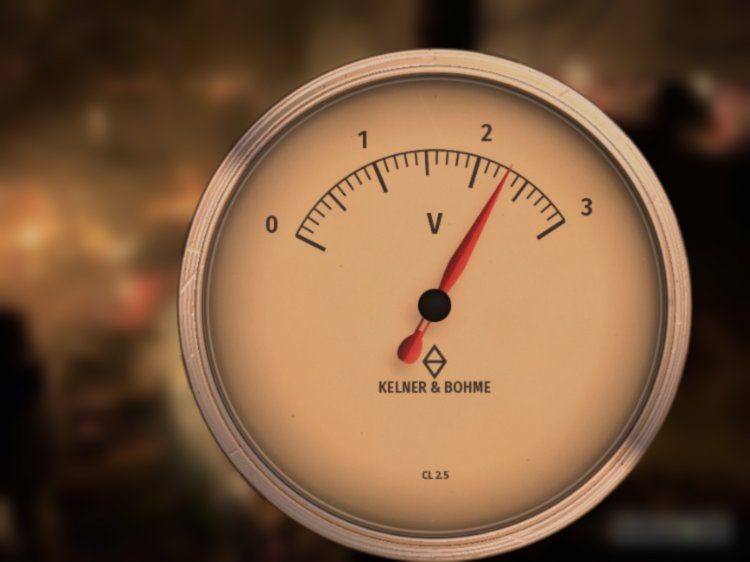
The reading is 2.3 V
